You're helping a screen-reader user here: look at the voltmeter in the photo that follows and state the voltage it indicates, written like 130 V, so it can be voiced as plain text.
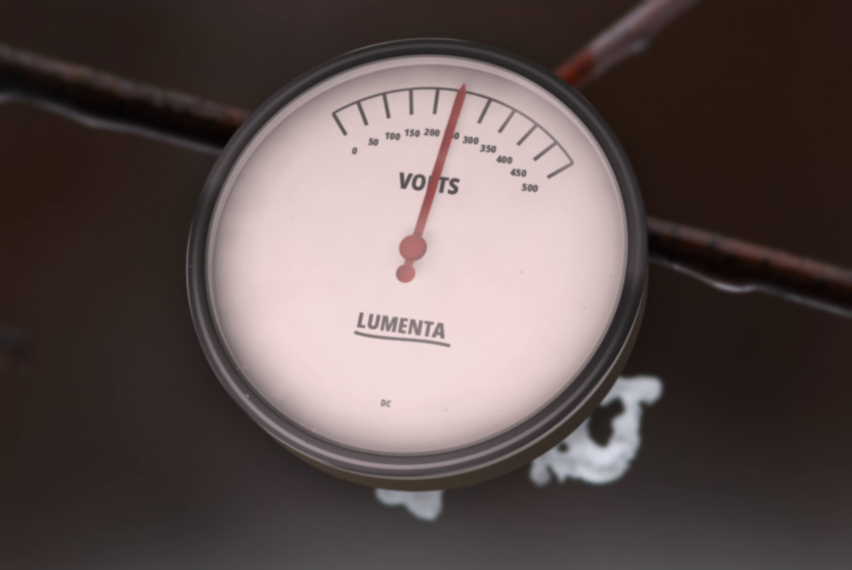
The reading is 250 V
